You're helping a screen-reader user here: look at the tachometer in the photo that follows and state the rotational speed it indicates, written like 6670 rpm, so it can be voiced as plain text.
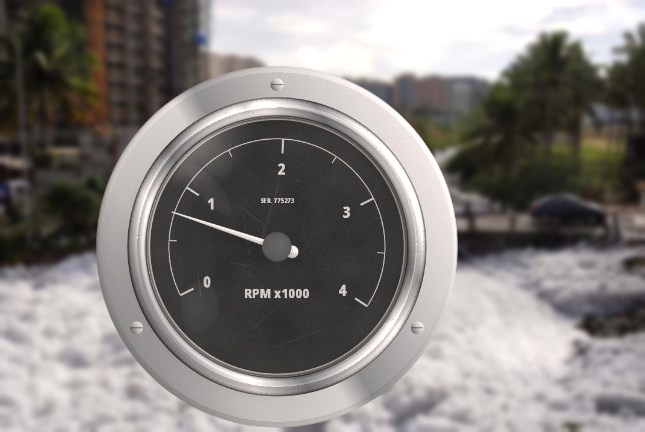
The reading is 750 rpm
